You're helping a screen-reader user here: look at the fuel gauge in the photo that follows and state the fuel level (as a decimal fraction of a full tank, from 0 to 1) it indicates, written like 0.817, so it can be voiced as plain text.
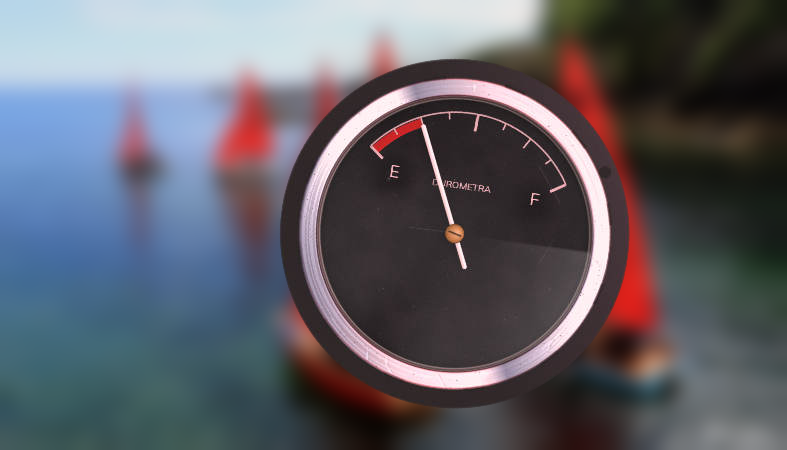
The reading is 0.25
